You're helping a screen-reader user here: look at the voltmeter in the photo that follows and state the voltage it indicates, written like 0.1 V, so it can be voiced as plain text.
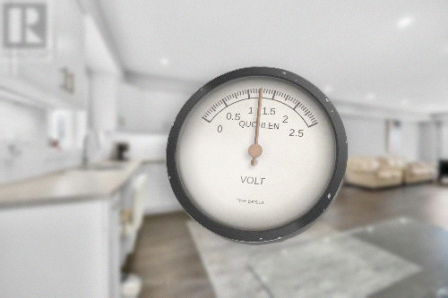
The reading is 1.25 V
